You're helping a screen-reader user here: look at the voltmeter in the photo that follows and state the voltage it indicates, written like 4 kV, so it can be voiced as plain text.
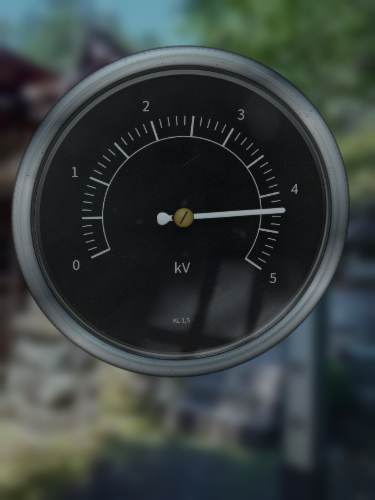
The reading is 4.2 kV
